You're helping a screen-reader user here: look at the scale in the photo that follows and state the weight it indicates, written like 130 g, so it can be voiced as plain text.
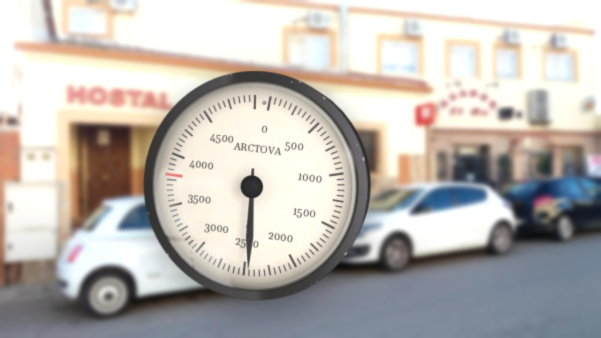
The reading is 2450 g
